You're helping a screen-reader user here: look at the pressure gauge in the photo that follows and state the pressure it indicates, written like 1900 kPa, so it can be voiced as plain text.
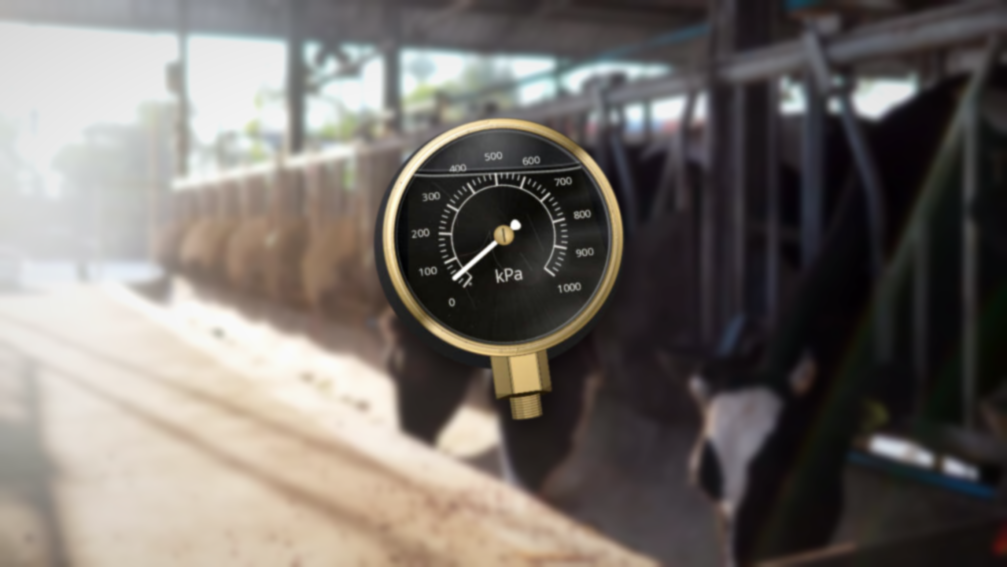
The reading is 40 kPa
